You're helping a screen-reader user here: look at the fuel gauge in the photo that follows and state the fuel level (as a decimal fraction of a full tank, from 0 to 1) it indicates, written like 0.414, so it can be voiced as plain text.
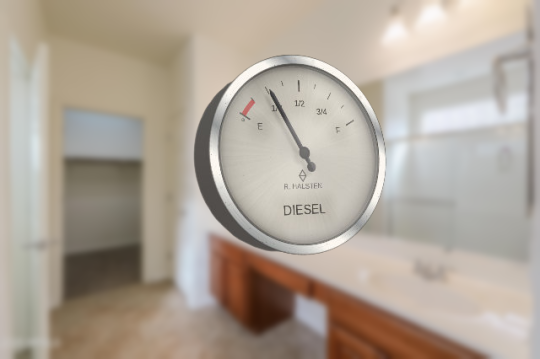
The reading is 0.25
